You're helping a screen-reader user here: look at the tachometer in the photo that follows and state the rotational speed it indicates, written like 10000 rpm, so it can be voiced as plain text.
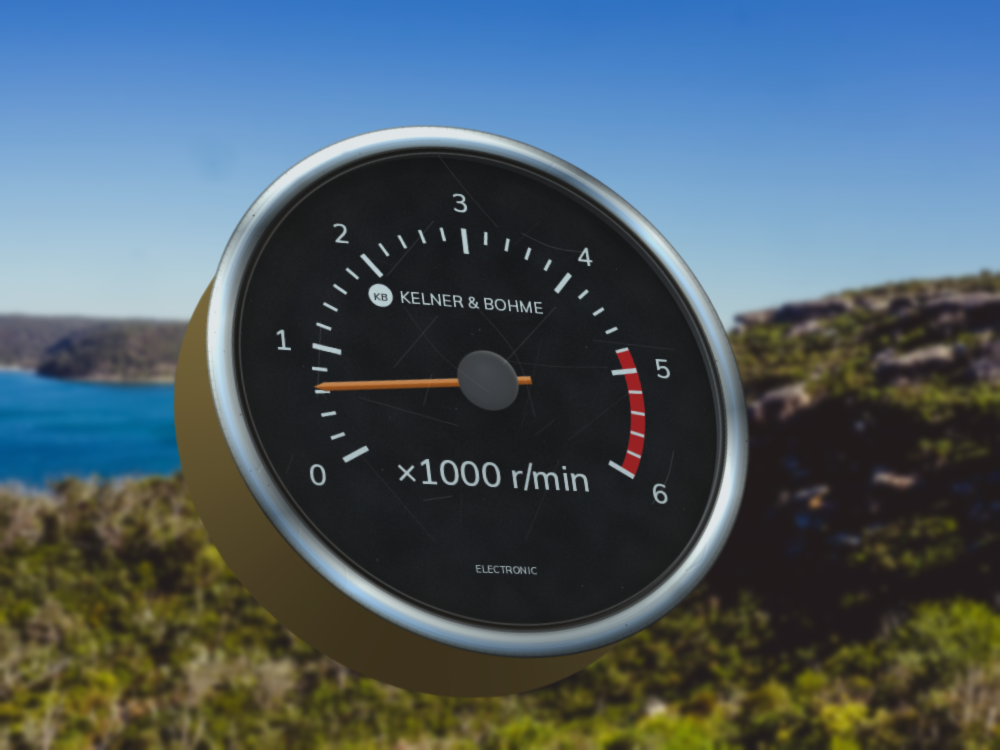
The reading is 600 rpm
